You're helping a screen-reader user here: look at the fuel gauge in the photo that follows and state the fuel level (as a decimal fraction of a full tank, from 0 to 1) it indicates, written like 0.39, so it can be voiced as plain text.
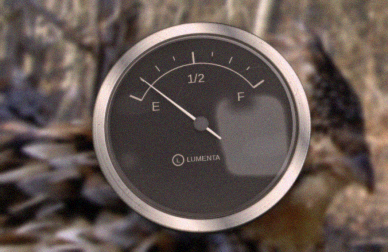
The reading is 0.125
